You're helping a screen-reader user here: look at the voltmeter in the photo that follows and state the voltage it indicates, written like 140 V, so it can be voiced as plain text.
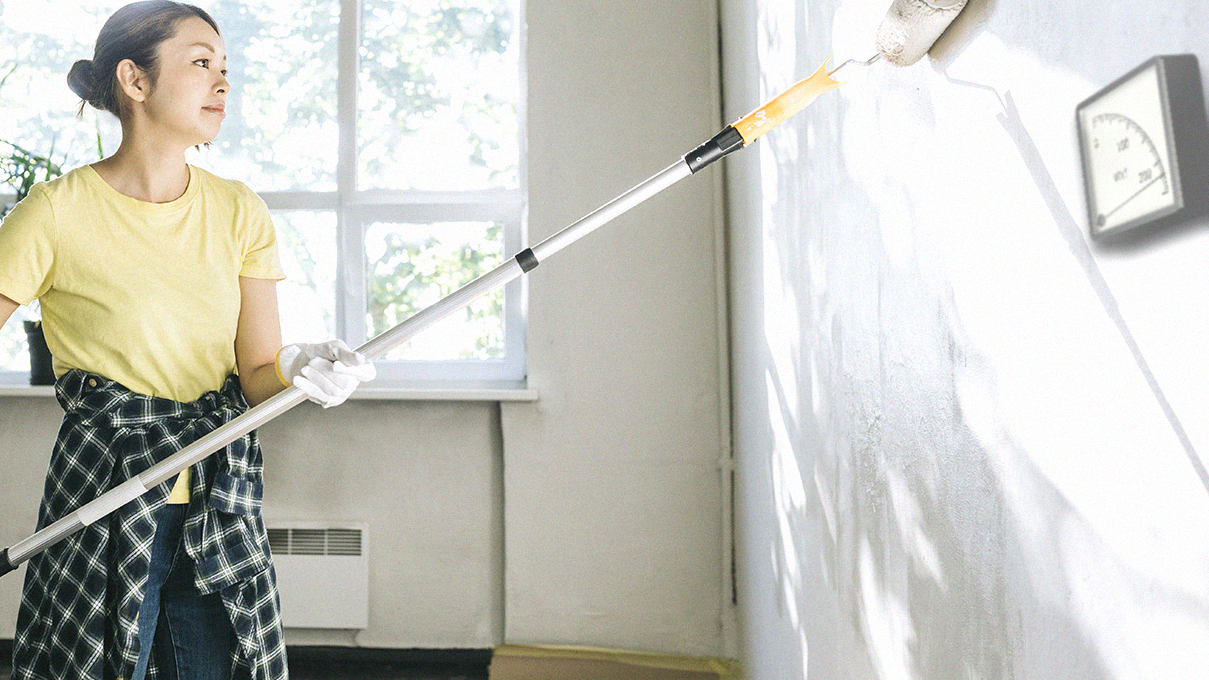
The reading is 225 V
